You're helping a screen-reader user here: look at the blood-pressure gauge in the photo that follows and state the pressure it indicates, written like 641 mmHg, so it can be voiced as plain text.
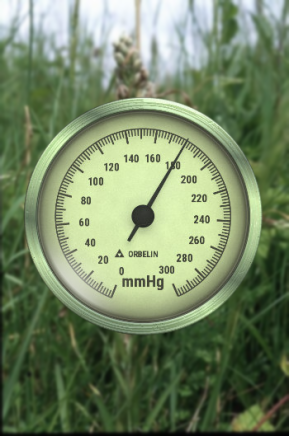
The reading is 180 mmHg
